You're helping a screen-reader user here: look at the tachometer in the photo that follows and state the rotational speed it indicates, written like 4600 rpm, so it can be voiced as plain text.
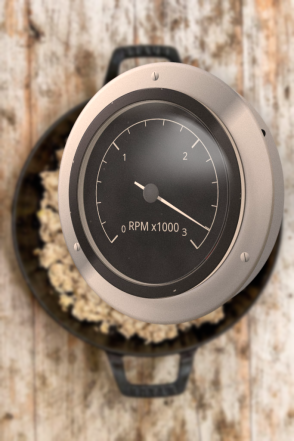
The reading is 2800 rpm
